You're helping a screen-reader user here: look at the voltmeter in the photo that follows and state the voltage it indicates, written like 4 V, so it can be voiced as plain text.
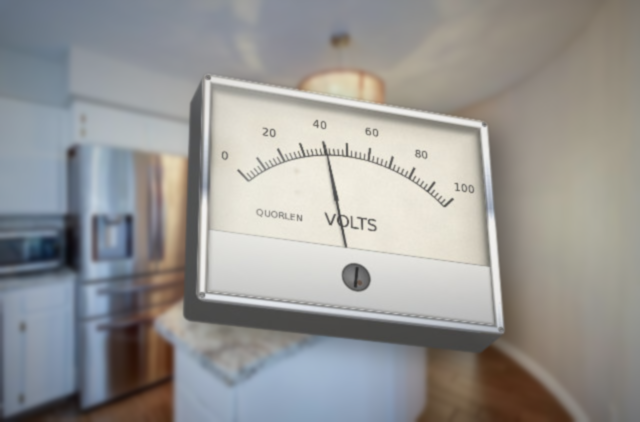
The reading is 40 V
